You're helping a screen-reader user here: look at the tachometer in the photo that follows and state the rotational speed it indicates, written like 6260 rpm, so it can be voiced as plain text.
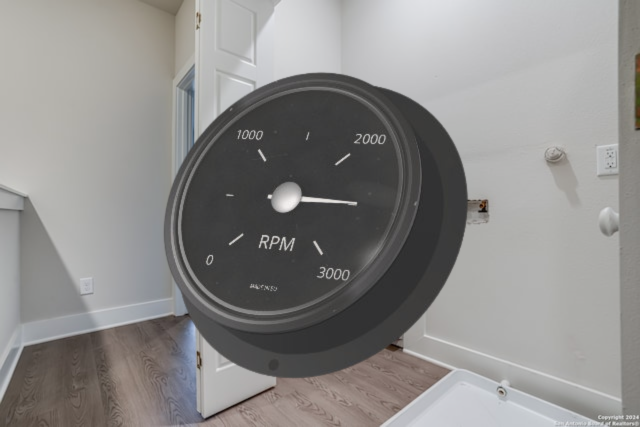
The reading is 2500 rpm
